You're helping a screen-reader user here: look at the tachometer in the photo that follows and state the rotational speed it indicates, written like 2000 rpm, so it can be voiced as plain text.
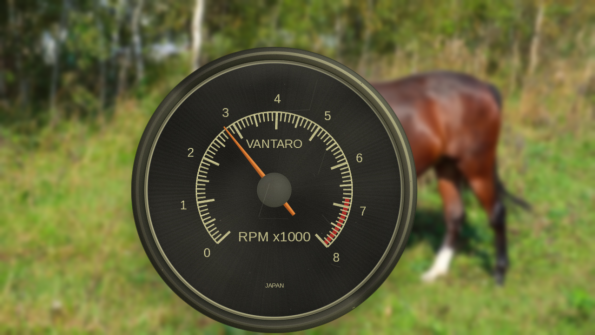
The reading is 2800 rpm
